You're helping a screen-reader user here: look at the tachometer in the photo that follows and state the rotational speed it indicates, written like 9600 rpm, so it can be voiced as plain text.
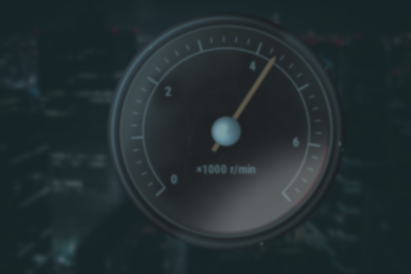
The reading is 4300 rpm
